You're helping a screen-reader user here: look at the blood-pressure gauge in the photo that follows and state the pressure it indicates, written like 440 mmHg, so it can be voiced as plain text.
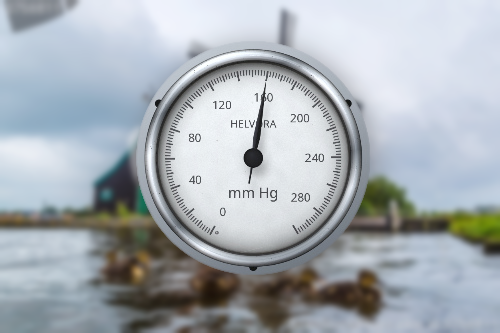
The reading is 160 mmHg
